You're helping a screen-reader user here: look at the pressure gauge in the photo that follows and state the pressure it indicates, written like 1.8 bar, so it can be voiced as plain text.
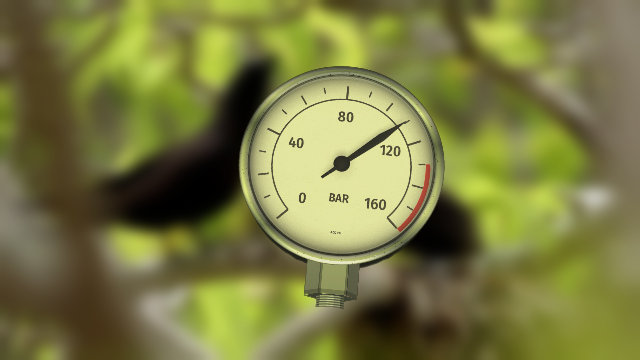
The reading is 110 bar
